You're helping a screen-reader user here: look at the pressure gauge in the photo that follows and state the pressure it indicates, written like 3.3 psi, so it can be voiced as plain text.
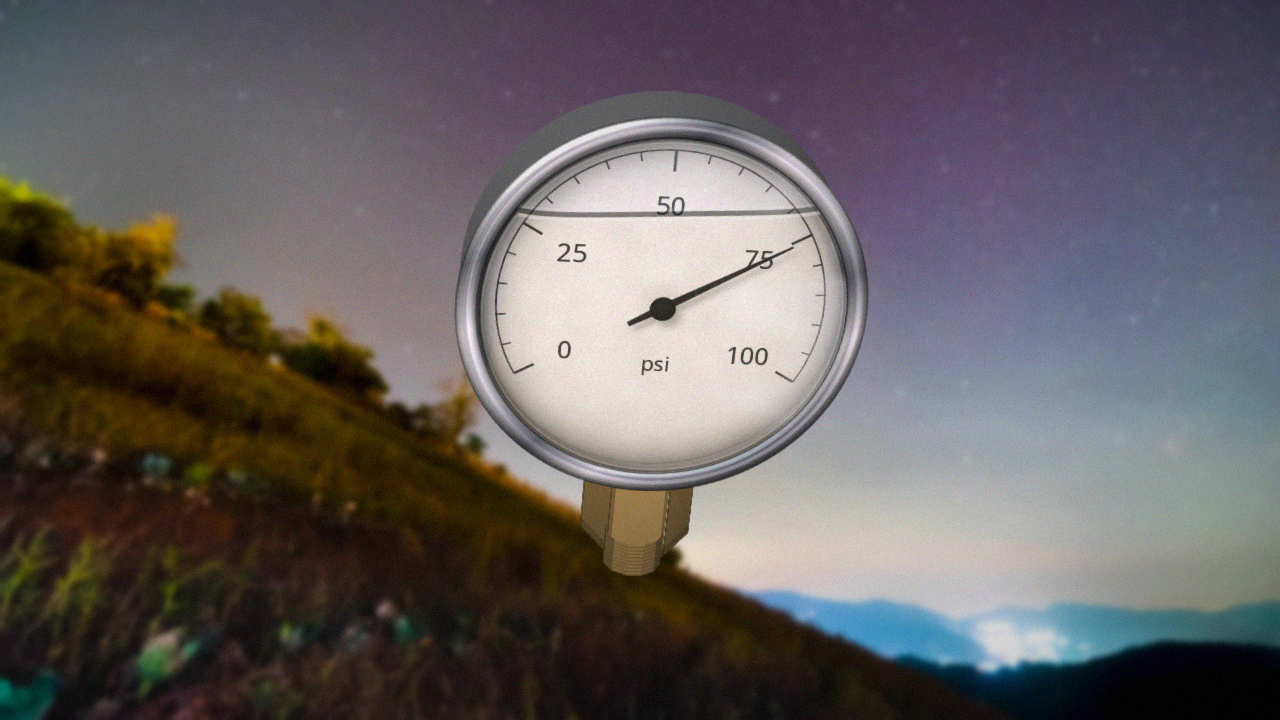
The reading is 75 psi
